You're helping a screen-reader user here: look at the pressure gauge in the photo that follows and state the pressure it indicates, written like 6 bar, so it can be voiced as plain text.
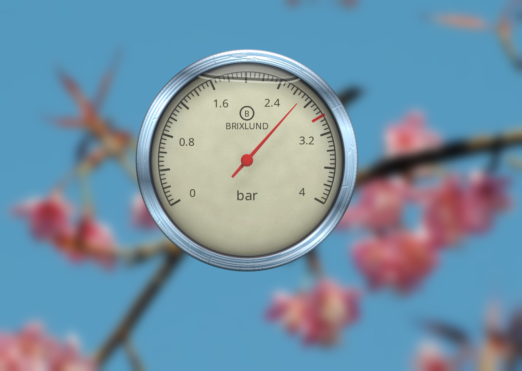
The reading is 2.7 bar
